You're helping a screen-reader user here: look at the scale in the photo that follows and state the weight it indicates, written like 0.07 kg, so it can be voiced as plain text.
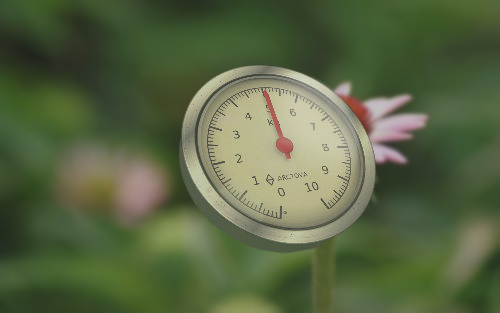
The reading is 5 kg
